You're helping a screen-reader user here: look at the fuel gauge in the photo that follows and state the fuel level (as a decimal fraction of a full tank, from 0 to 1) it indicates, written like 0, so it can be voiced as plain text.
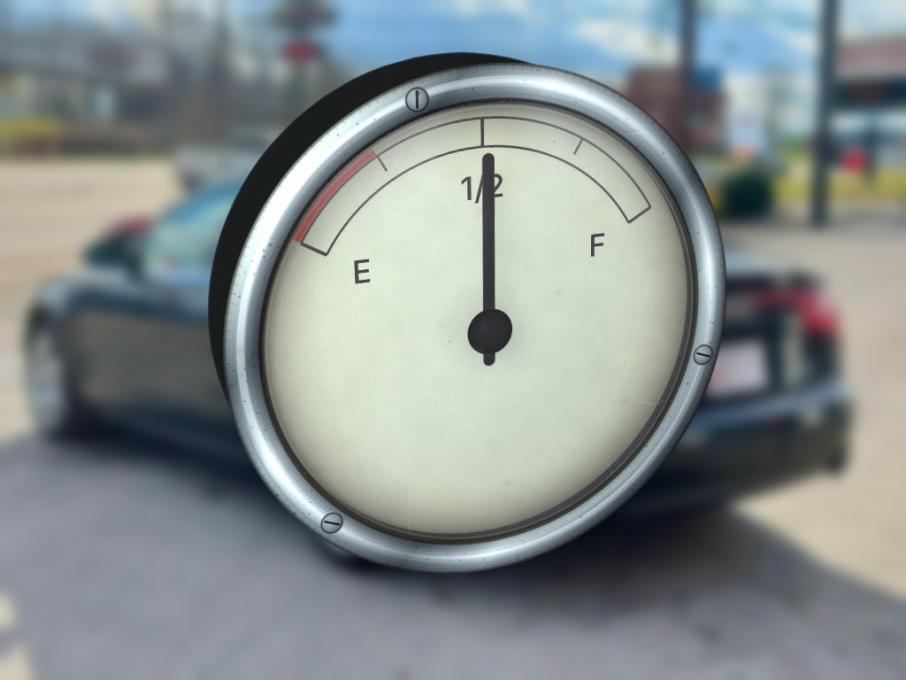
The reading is 0.5
